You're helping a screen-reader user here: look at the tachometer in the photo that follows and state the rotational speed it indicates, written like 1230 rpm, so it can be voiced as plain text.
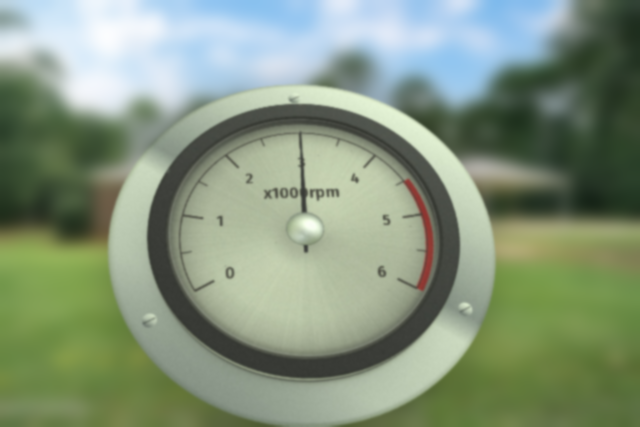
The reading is 3000 rpm
